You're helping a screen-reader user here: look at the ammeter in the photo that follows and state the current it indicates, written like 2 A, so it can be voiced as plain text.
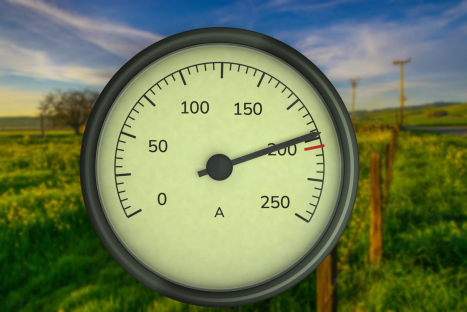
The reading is 197.5 A
